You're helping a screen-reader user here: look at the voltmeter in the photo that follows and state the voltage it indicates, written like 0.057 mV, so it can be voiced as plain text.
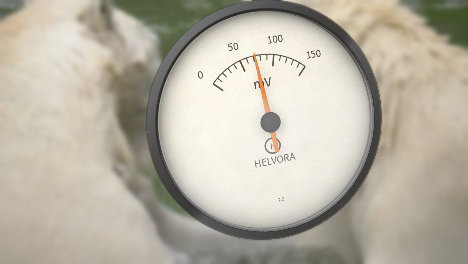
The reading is 70 mV
